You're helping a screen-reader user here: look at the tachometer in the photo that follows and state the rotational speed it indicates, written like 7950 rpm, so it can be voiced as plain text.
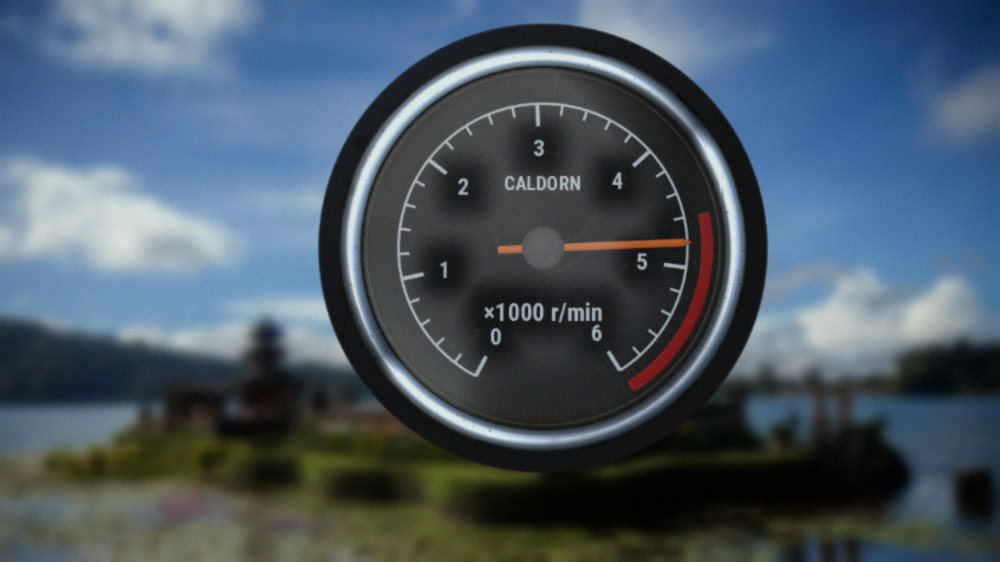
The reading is 4800 rpm
